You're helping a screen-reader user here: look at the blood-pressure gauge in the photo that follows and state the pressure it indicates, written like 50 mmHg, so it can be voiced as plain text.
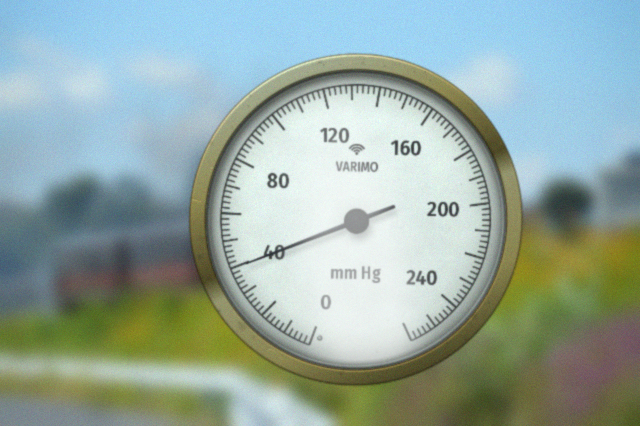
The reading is 40 mmHg
